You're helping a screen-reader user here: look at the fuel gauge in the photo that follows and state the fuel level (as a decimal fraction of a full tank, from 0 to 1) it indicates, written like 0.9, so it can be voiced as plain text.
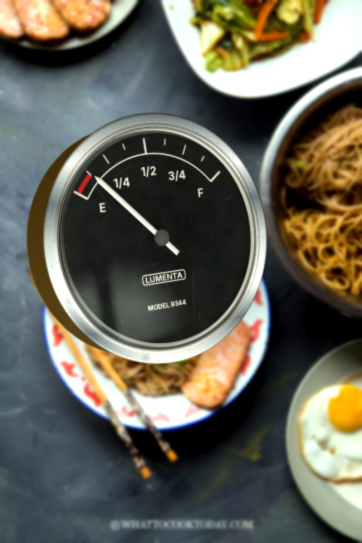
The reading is 0.125
